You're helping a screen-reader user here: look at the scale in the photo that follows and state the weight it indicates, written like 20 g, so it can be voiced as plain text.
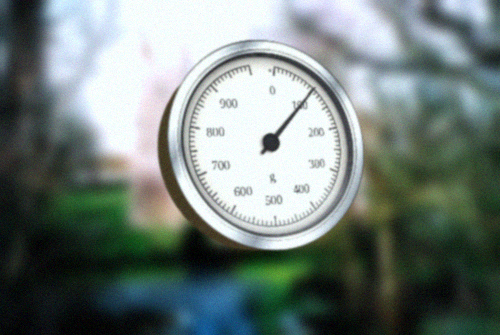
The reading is 100 g
